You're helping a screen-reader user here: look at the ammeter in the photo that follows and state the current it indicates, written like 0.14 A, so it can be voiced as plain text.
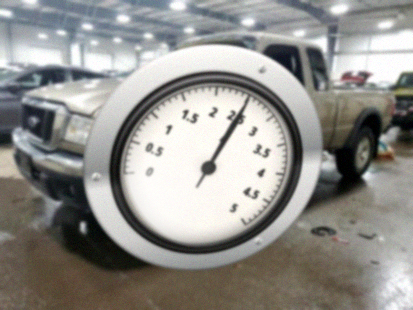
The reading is 2.5 A
